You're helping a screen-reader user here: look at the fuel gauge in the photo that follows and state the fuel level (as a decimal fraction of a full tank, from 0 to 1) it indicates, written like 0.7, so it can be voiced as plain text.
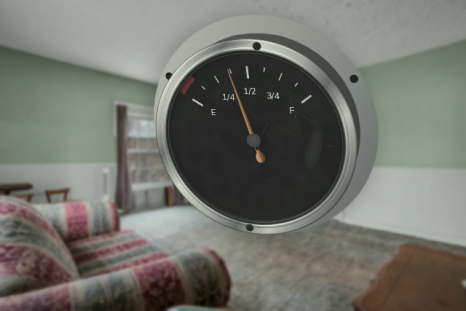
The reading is 0.375
